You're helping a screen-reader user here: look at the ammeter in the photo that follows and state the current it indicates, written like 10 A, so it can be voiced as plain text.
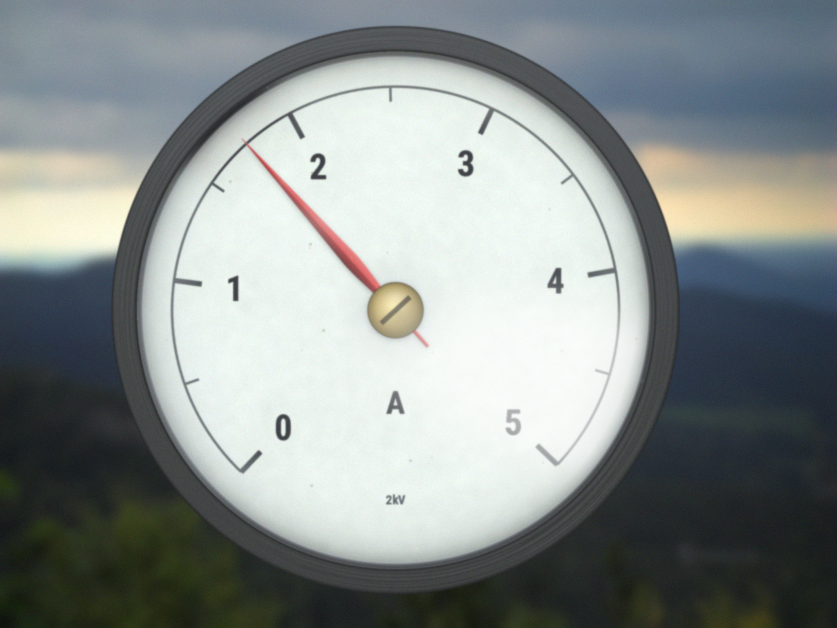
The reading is 1.75 A
